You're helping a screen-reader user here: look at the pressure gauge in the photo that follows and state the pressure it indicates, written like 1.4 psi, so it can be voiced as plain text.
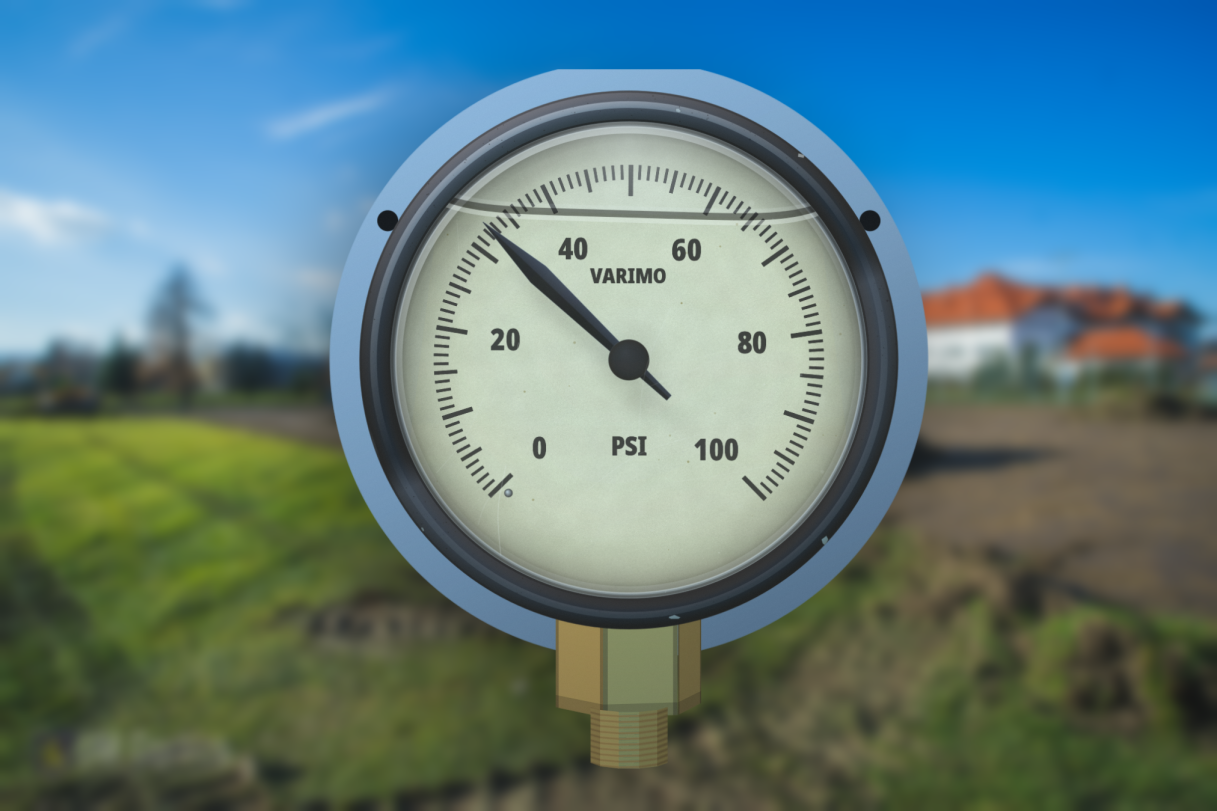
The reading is 32.5 psi
